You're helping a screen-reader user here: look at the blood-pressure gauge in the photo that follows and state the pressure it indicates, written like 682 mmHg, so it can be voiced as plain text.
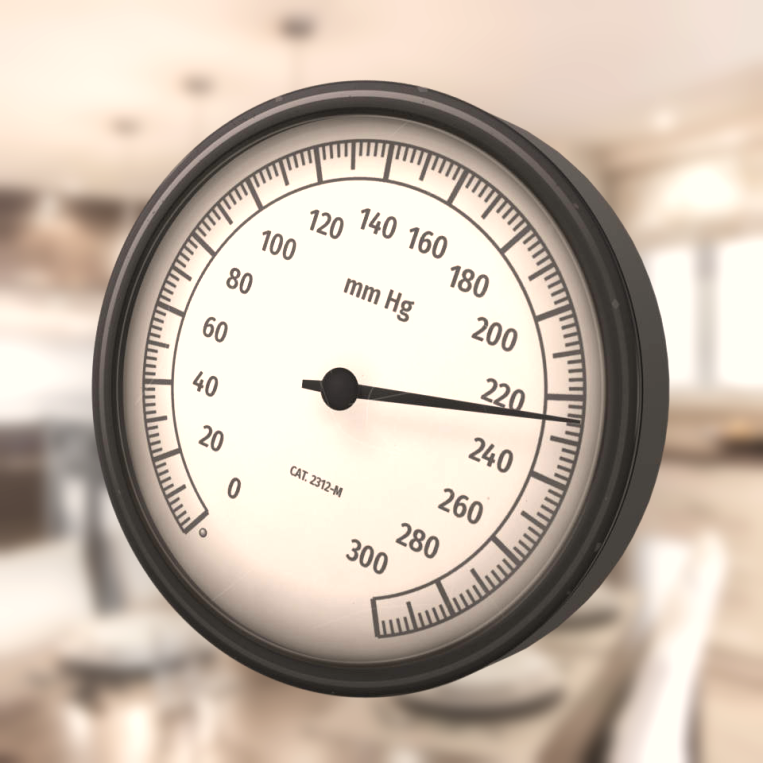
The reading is 225 mmHg
